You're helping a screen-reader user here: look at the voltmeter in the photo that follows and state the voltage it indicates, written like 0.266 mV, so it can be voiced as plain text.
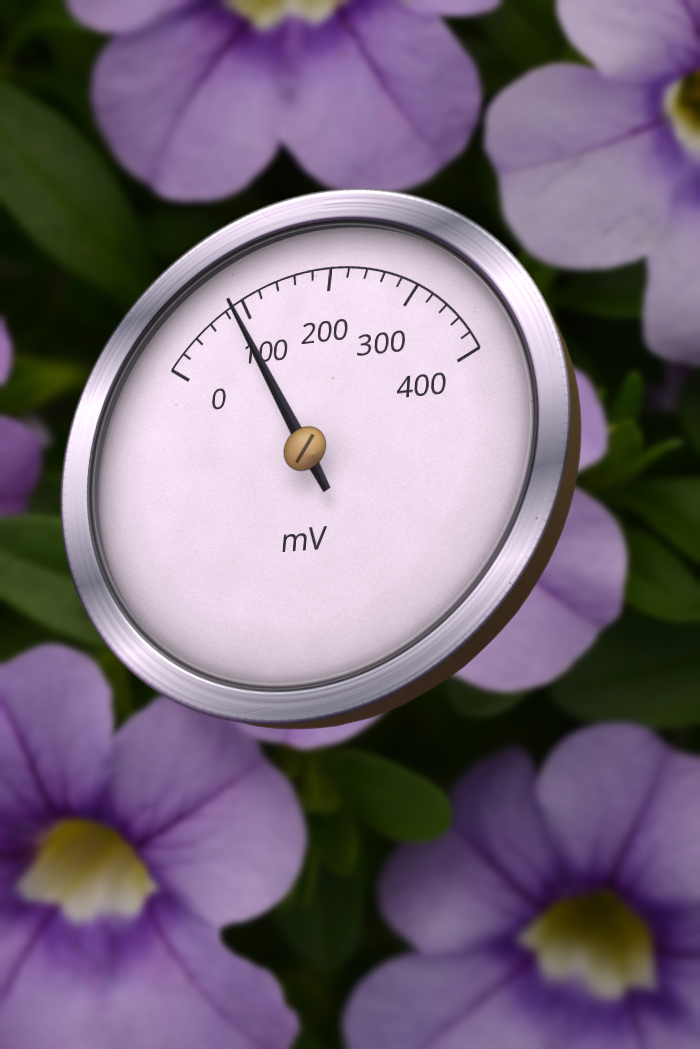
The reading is 90 mV
